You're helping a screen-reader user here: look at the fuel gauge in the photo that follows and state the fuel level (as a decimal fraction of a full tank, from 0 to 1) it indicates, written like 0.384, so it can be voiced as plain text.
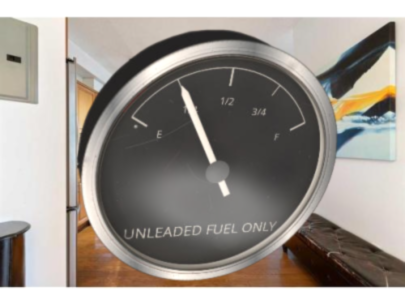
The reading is 0.25
